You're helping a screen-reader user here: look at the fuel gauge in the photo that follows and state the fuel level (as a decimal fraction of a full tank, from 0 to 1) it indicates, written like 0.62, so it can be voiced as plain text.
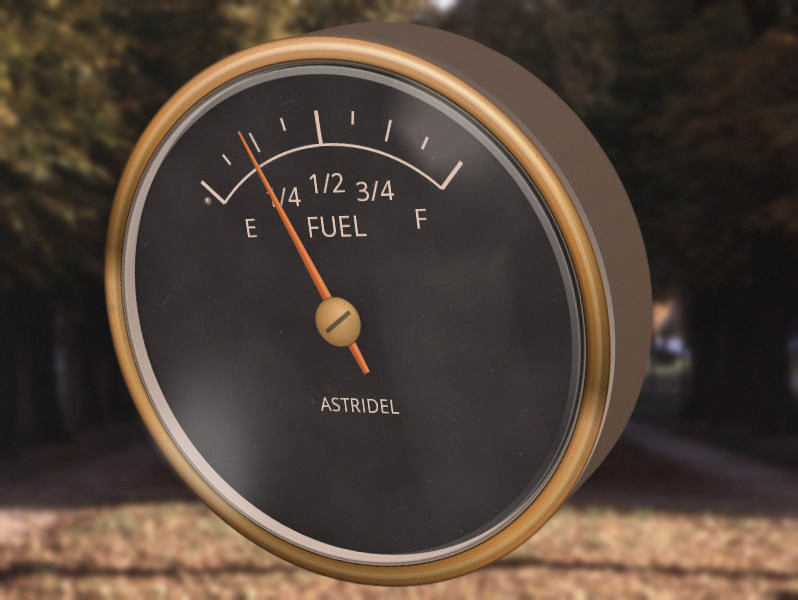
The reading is 0.25
